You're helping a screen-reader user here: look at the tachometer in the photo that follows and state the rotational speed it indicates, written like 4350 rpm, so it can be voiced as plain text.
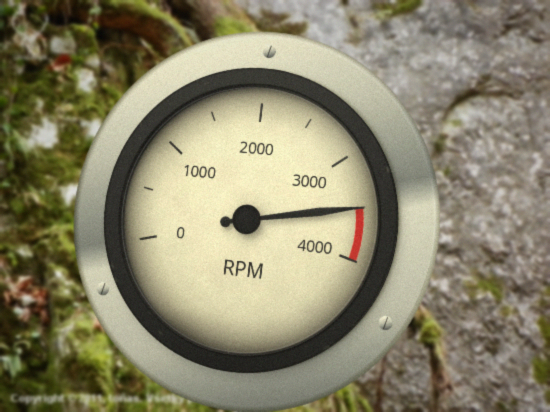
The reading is 3500 rpm
